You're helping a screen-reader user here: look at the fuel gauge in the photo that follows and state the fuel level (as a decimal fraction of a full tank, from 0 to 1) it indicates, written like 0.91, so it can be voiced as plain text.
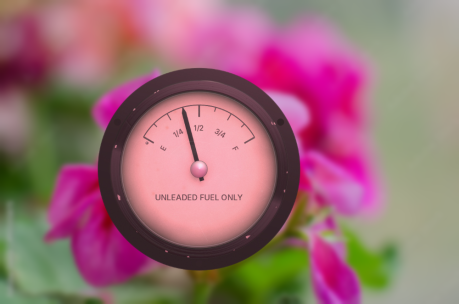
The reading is 0.375
